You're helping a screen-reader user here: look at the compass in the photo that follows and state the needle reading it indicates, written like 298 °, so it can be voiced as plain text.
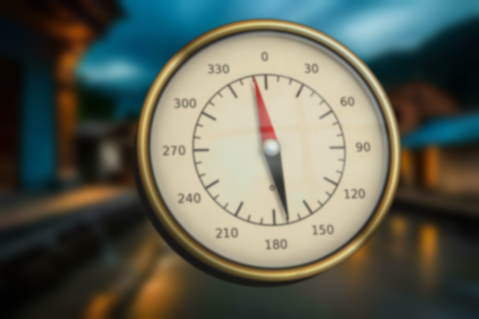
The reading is 350 °
